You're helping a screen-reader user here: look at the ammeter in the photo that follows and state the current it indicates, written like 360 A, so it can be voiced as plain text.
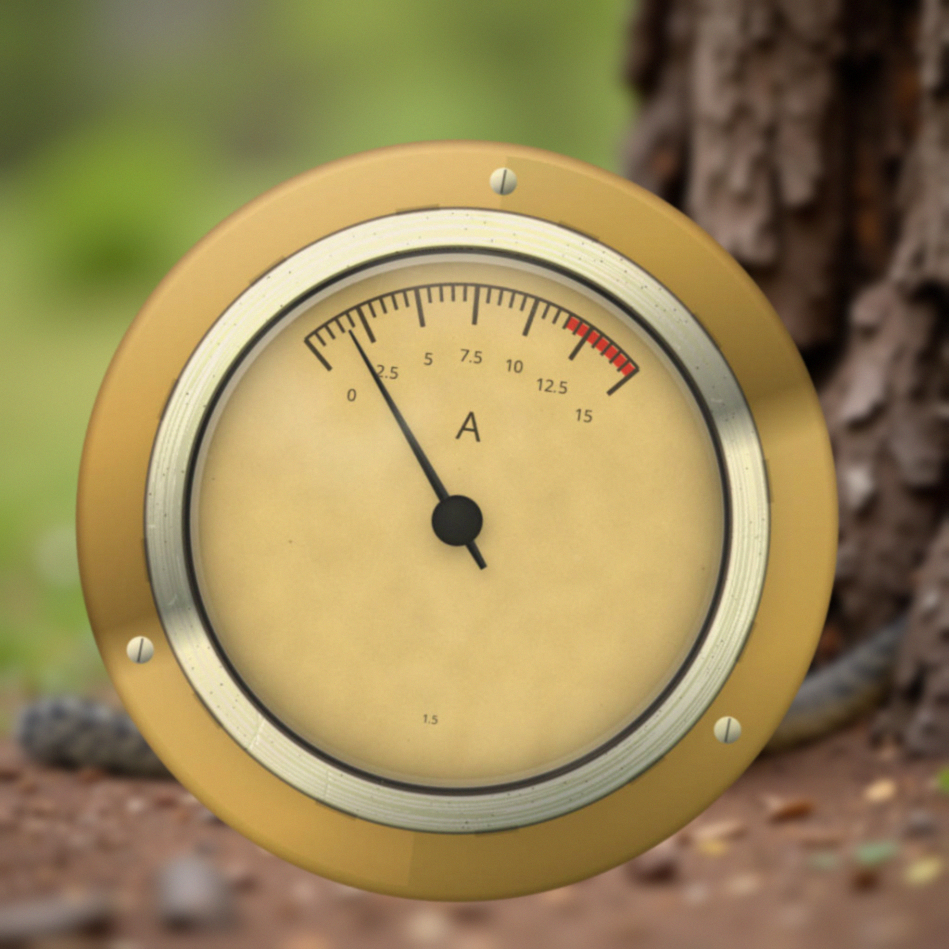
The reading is 1.75 A
